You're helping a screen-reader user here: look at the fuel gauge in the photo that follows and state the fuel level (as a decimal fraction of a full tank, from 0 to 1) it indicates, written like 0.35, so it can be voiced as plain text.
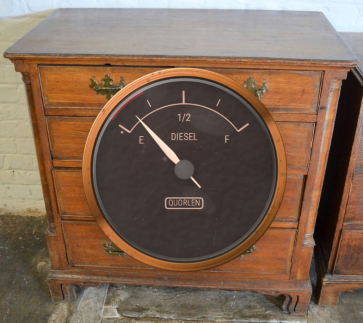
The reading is 0.125
